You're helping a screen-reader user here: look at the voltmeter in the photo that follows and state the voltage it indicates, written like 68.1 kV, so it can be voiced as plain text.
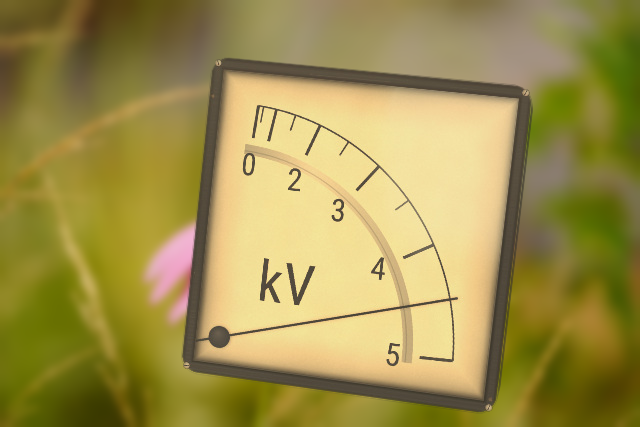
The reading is 4.5 kV
